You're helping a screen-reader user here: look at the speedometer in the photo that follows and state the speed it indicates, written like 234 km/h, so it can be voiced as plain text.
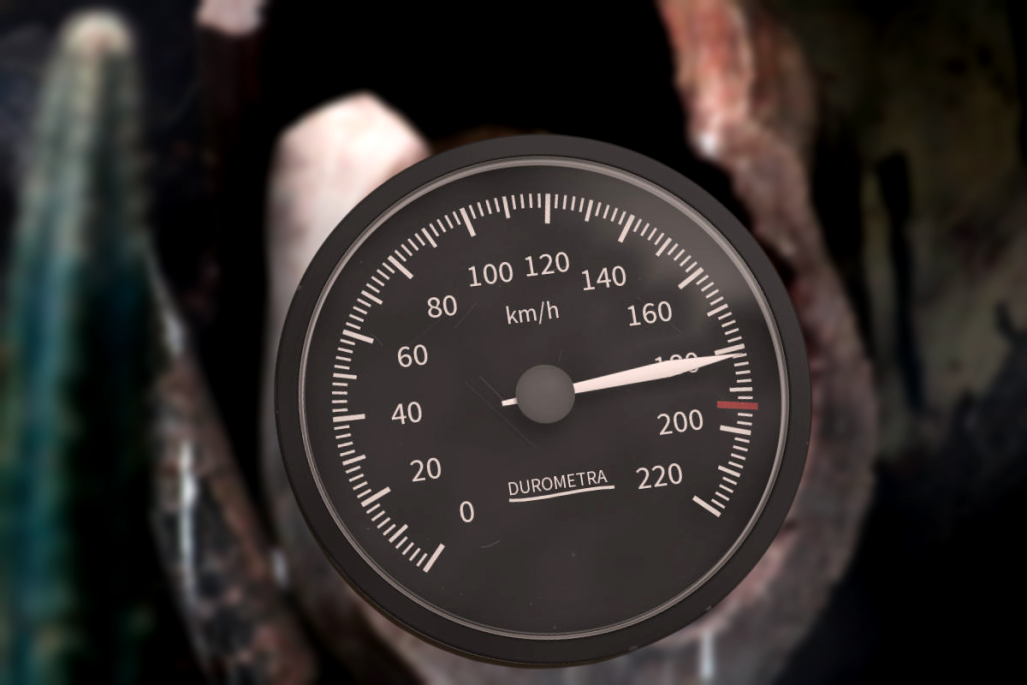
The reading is 182 km/h
